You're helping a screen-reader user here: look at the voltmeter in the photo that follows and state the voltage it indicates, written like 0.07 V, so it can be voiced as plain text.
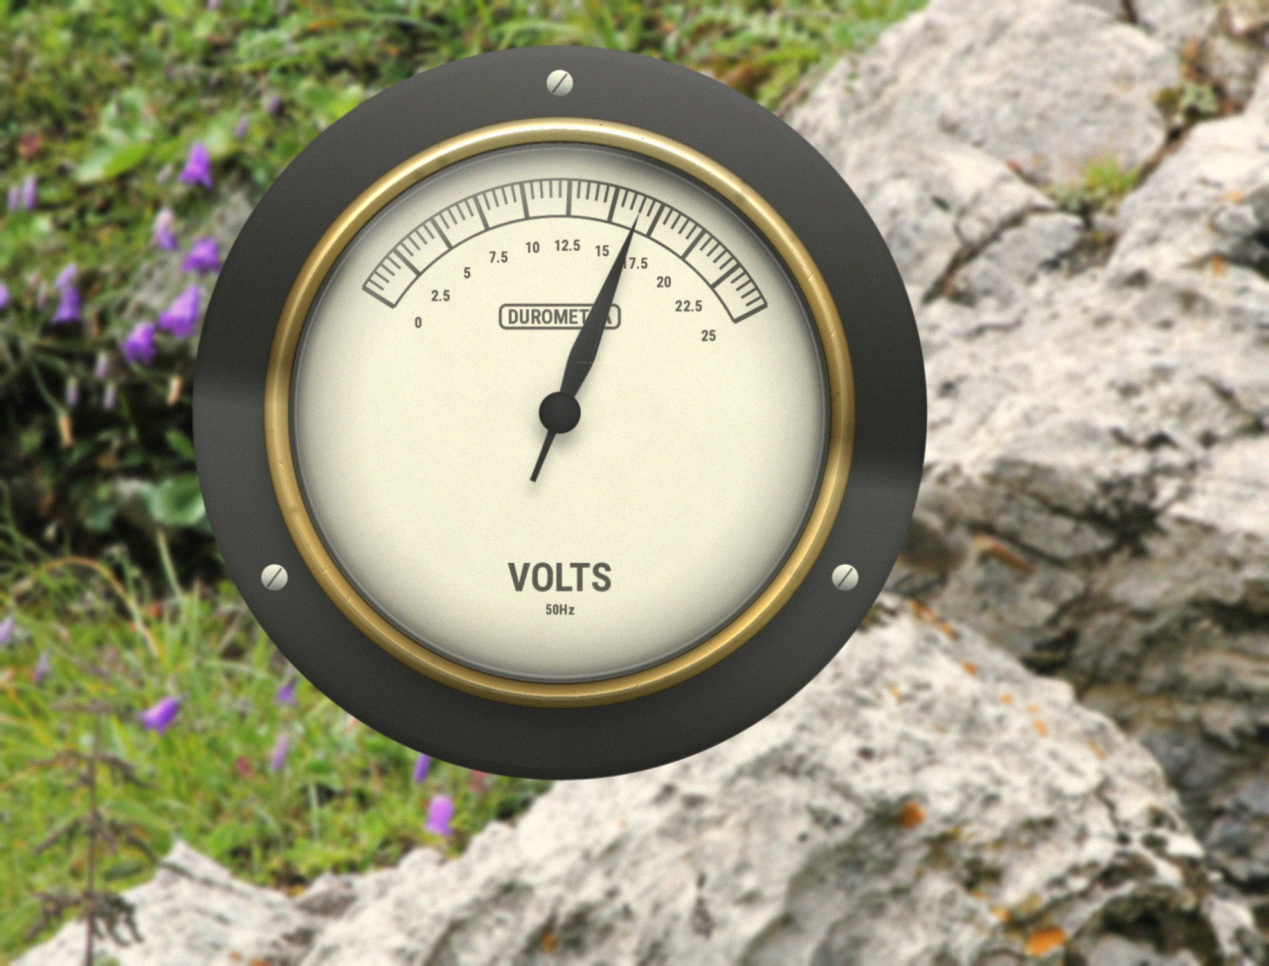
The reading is 16.5 V
